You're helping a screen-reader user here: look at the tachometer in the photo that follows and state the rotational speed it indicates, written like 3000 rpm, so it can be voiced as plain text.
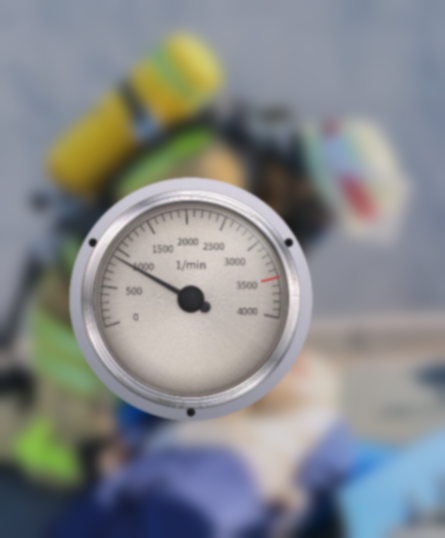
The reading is 900 rpm
